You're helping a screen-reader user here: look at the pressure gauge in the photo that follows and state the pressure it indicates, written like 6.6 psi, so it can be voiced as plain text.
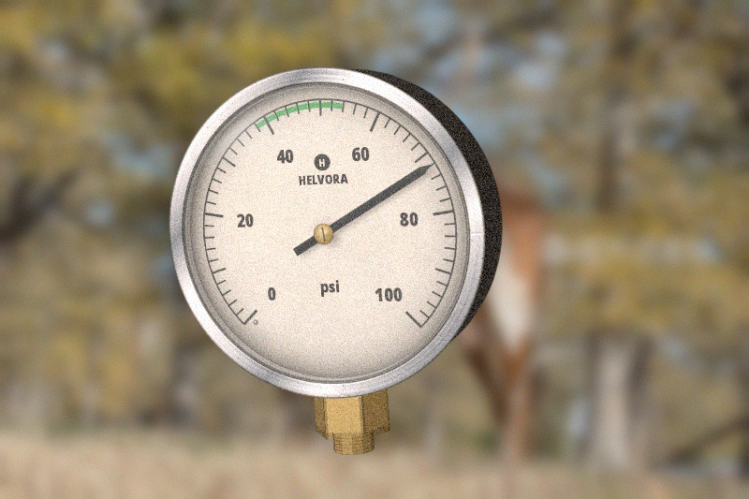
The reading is 72 psi
